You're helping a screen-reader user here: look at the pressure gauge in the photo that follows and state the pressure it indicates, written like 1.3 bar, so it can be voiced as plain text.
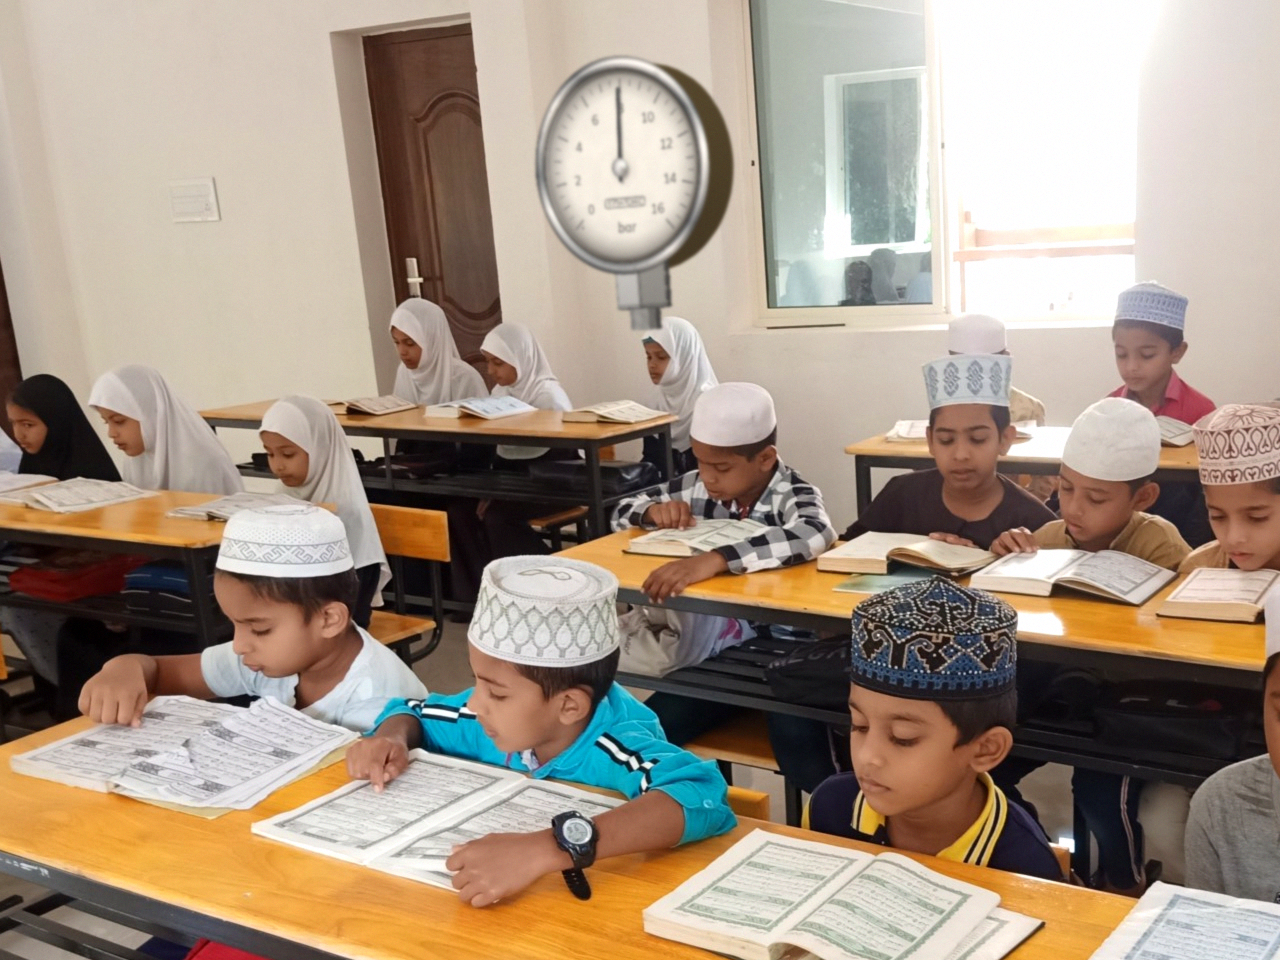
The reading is 8 bar
